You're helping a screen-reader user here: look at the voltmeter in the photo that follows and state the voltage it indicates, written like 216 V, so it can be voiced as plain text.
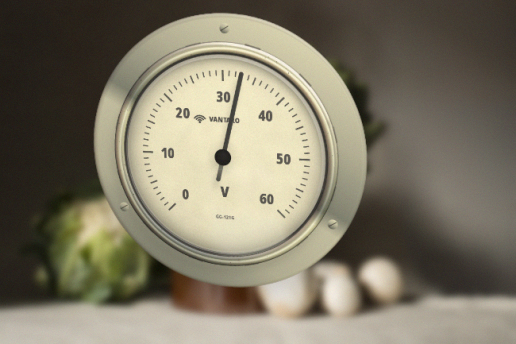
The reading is 33 V
